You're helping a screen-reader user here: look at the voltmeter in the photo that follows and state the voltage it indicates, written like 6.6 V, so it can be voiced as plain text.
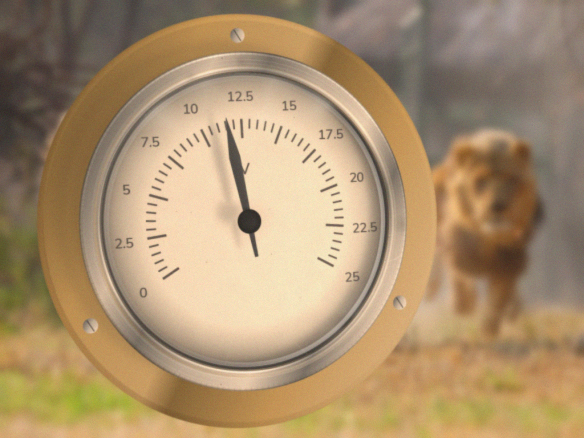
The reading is 11.5 V
